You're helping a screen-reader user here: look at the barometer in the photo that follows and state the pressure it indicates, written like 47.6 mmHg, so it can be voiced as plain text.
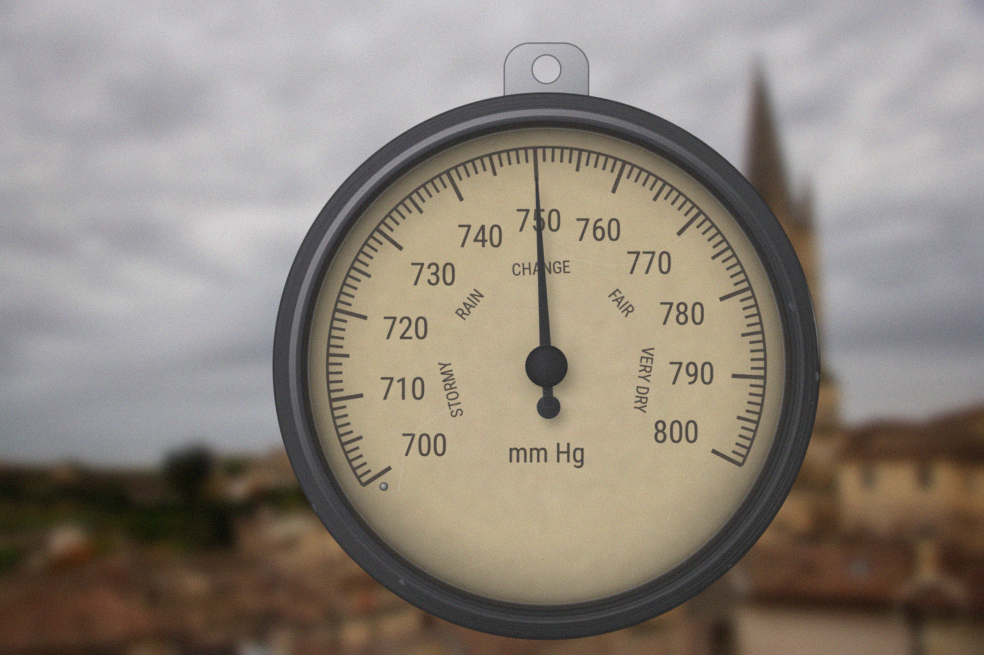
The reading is 750 mmHg
